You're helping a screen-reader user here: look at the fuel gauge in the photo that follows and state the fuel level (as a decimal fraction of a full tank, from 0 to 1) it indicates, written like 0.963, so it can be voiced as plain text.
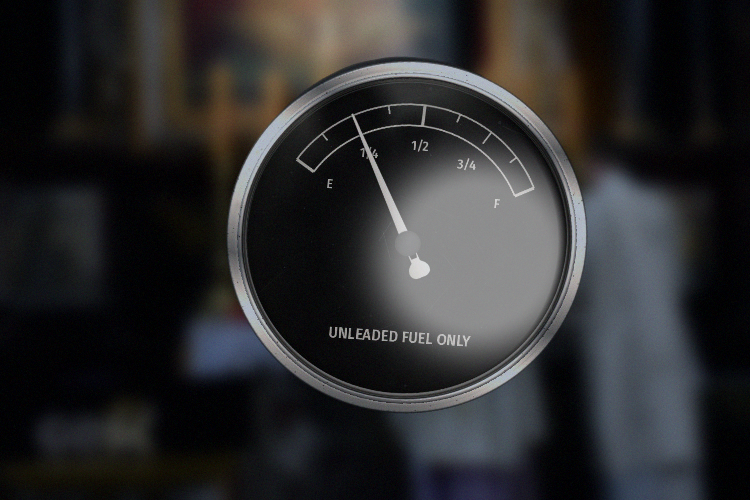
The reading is 0.25
